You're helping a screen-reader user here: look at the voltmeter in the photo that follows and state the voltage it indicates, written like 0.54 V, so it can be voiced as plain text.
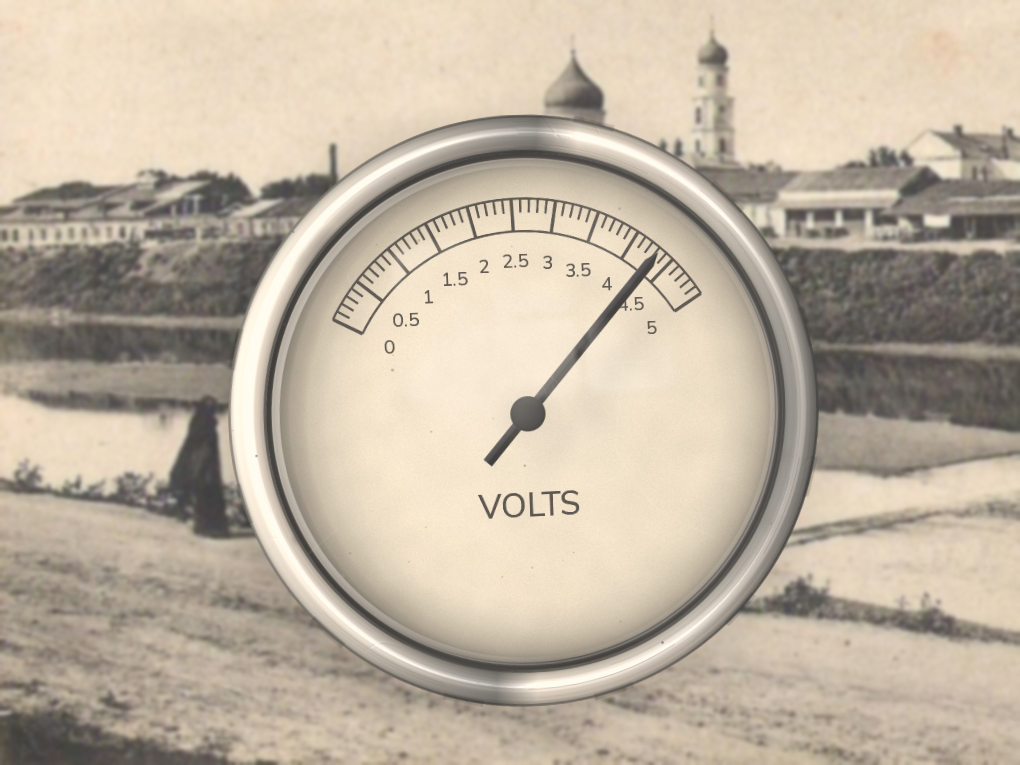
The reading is 4.3 V
